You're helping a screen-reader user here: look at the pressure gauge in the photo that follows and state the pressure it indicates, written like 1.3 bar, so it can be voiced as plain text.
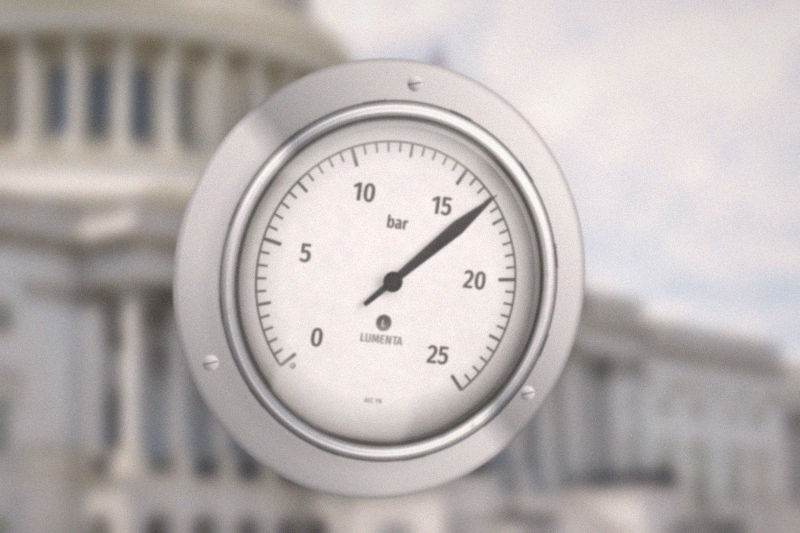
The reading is 16.5 bar
